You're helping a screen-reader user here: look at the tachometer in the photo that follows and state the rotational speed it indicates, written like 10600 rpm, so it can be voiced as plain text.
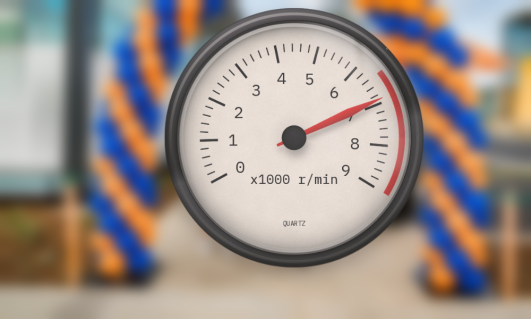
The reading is 6900 rpm
